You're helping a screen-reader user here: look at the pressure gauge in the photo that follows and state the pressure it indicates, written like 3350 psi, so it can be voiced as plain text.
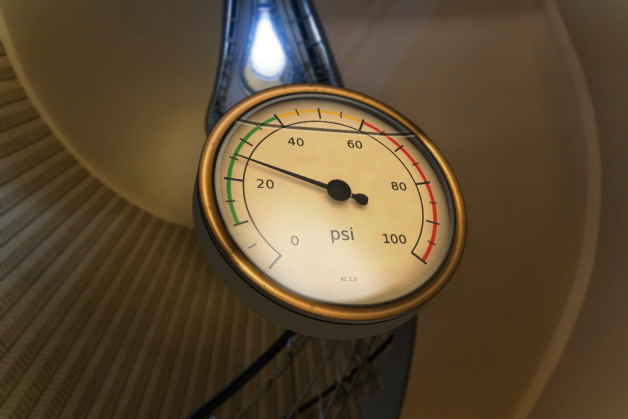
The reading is 25 psi
